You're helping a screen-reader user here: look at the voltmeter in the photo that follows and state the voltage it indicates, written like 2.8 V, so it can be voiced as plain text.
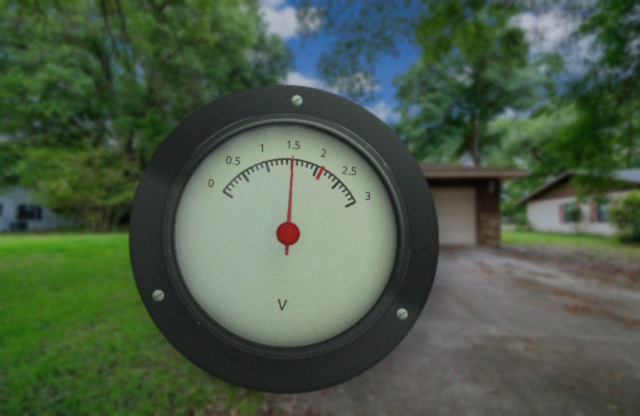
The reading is 1.5 V
